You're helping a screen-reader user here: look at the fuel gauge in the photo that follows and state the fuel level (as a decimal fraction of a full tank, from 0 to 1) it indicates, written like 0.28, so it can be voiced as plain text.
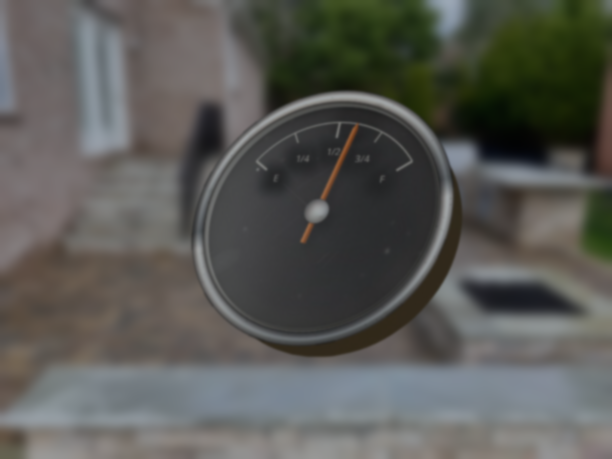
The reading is 0.625
